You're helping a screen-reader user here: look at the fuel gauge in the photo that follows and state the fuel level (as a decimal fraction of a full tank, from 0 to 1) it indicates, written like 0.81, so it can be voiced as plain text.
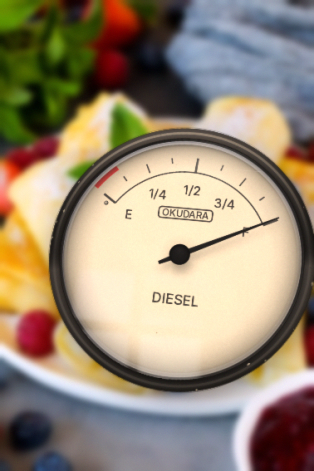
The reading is 1
